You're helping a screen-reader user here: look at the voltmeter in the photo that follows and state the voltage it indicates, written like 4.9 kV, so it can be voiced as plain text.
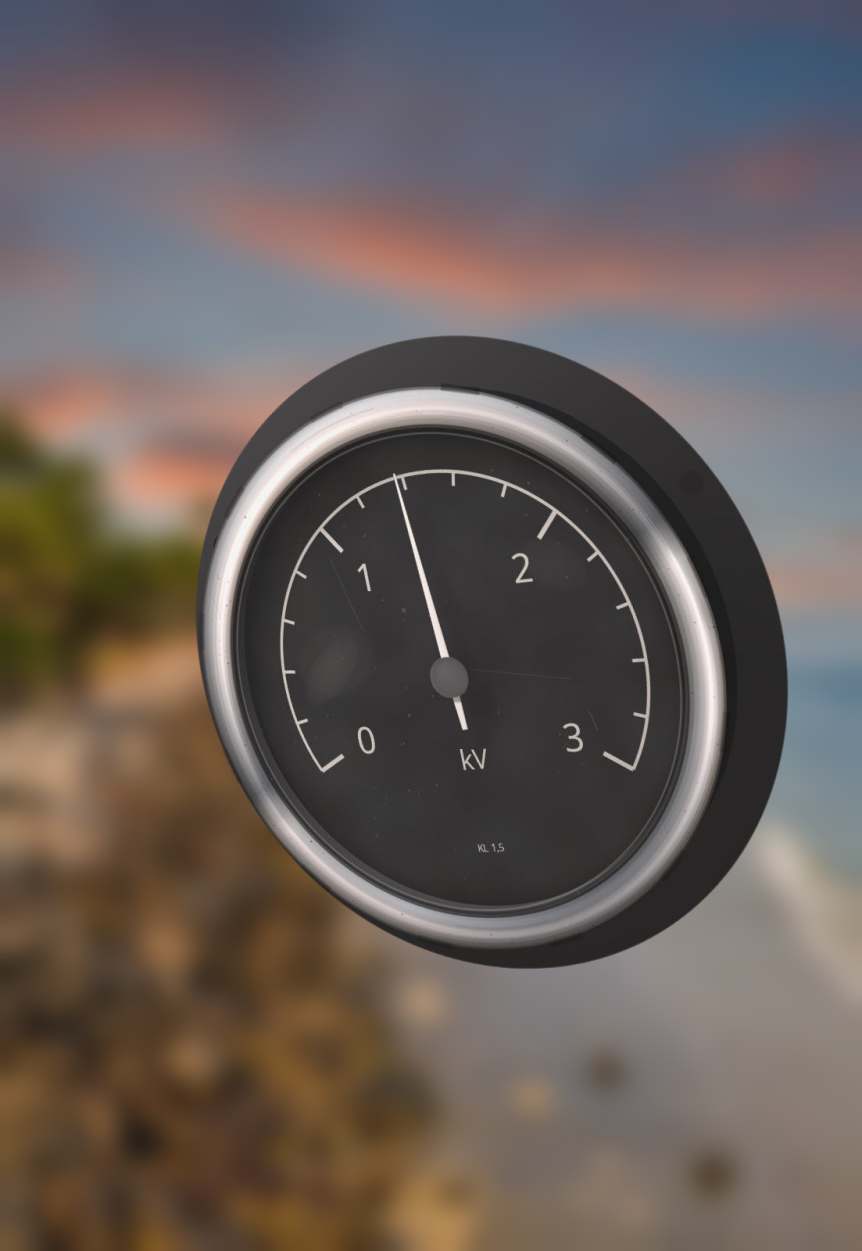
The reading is 1.4 kV
